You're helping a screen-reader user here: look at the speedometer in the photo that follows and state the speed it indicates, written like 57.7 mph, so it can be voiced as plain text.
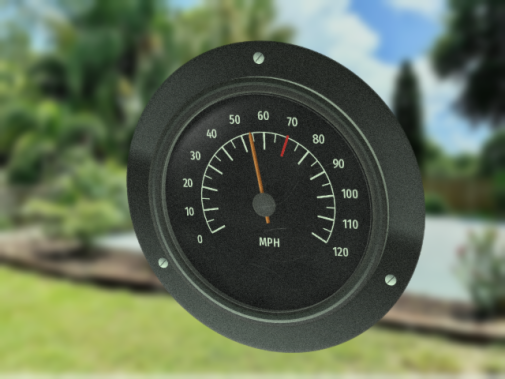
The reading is 55 mph
